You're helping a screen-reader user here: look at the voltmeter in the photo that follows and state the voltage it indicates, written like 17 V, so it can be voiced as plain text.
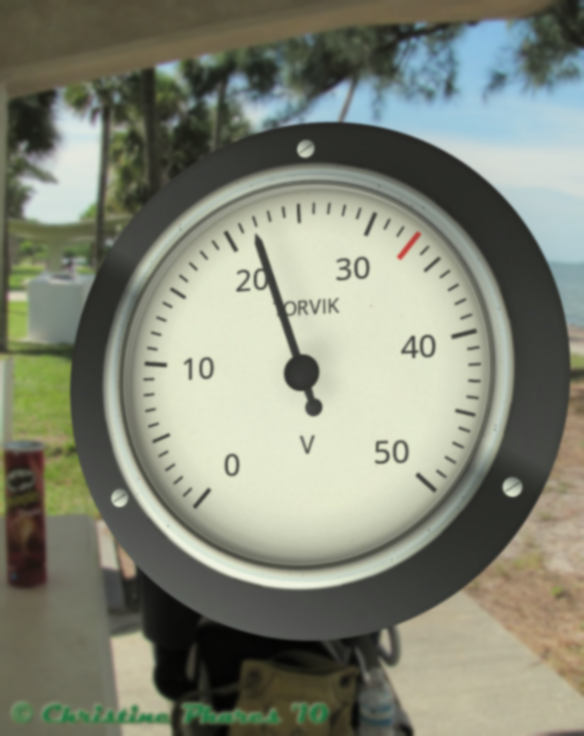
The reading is 22 V
